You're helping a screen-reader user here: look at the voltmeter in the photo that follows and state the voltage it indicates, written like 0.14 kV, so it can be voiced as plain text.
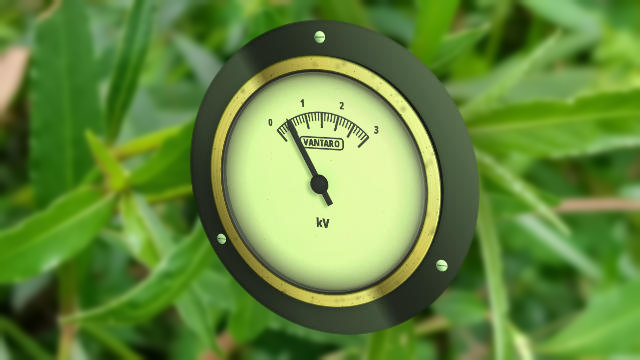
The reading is 0.5 kV
